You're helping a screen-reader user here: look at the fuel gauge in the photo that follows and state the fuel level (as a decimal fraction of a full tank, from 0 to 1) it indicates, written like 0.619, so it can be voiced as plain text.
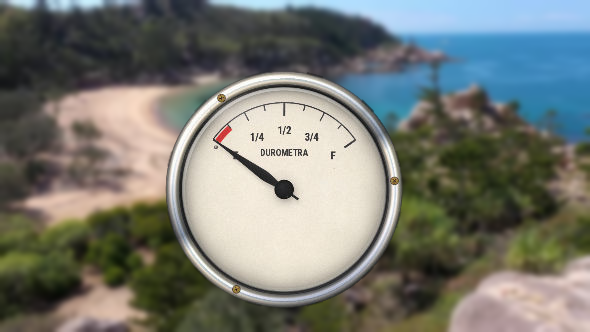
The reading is 0
